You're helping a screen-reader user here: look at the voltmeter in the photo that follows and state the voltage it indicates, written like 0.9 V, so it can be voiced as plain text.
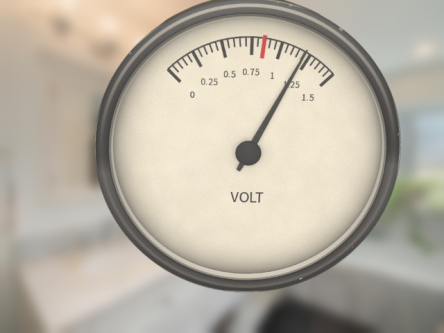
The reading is 1.2 V
